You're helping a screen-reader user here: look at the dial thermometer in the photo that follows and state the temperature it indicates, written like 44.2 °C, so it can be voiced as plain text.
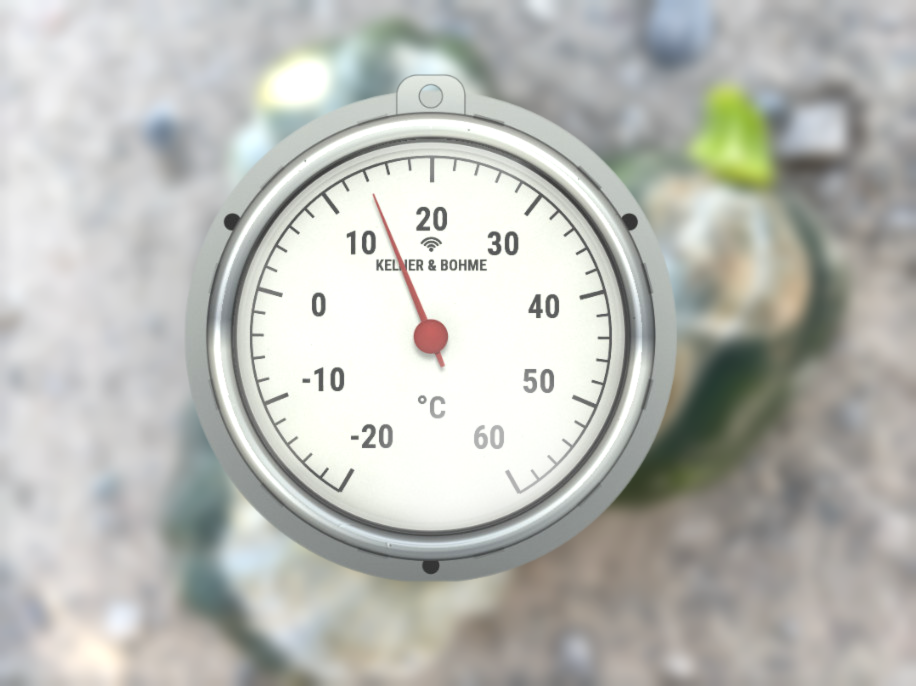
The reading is 14 °C
